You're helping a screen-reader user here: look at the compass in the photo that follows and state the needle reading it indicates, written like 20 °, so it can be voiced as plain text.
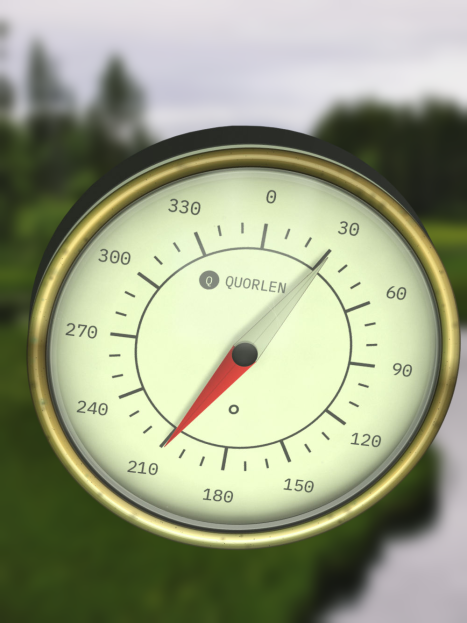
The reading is 210 °
